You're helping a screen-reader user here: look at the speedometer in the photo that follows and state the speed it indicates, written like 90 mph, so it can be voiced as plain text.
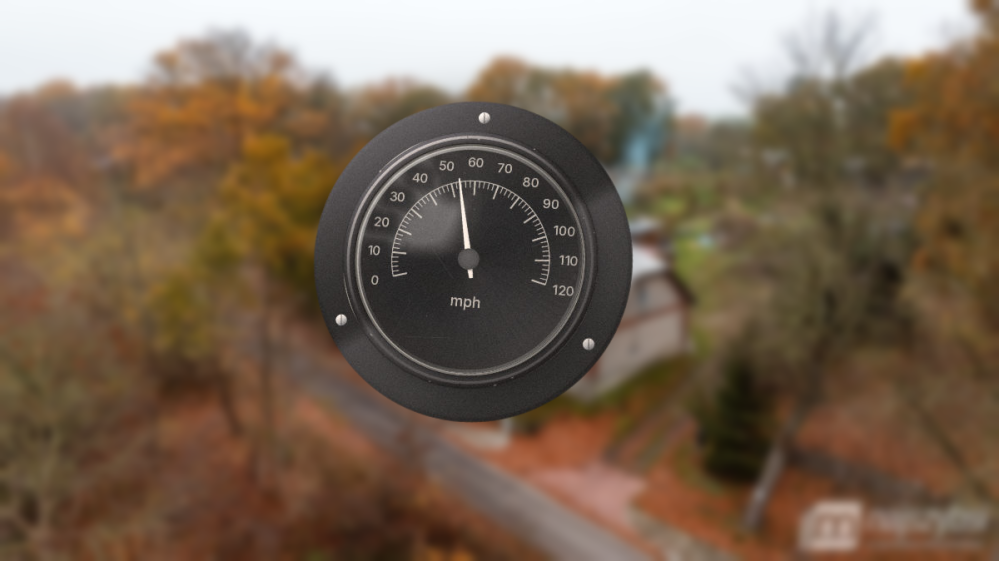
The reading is 54 mph
